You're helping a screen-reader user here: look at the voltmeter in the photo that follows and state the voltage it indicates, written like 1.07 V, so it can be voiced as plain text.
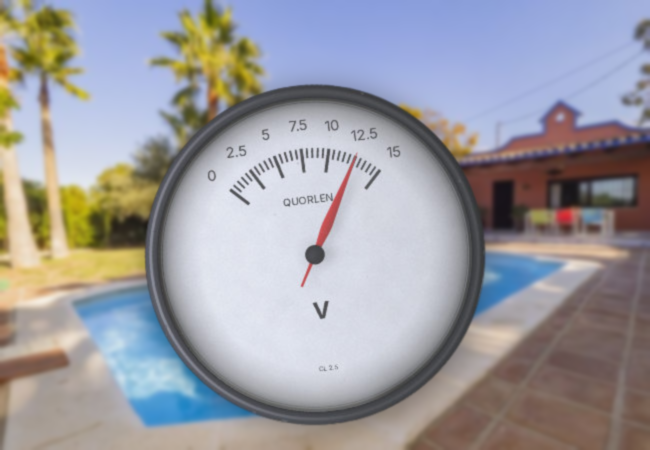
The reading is 12.5 V
